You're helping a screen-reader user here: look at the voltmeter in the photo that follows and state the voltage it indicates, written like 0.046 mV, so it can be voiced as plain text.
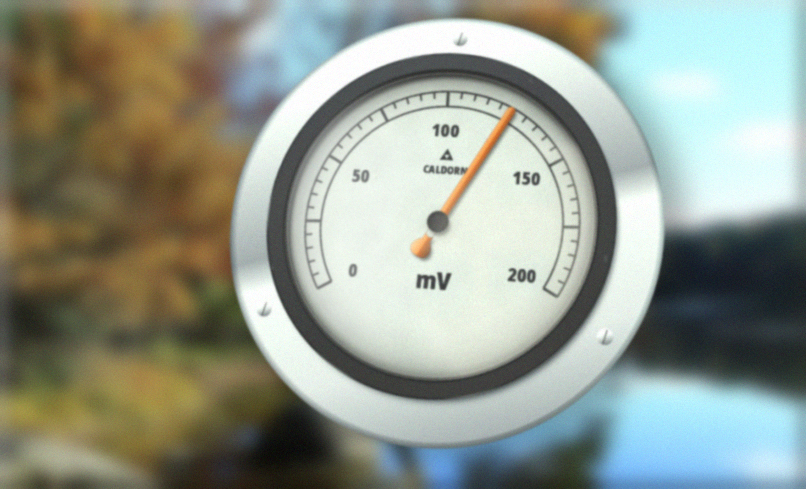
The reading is 125 mV
